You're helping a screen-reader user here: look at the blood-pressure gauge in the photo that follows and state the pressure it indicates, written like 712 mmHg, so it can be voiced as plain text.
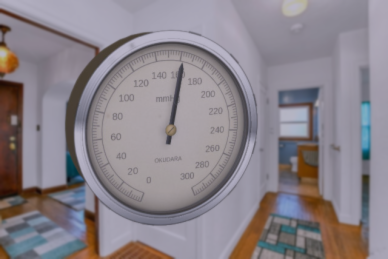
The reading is 160 mmHg
